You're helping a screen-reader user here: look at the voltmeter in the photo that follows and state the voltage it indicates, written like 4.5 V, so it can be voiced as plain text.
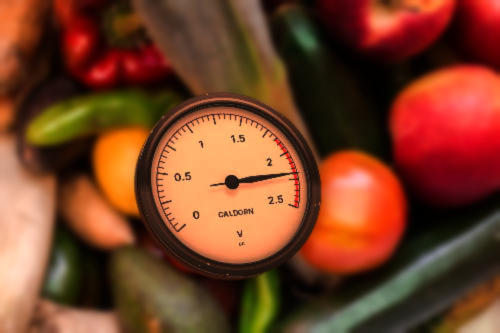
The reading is 2.2 V
